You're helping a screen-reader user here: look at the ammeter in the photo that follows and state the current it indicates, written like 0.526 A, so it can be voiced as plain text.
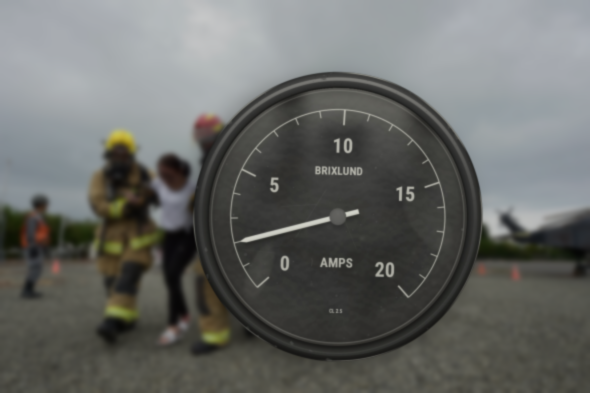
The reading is 2 A
